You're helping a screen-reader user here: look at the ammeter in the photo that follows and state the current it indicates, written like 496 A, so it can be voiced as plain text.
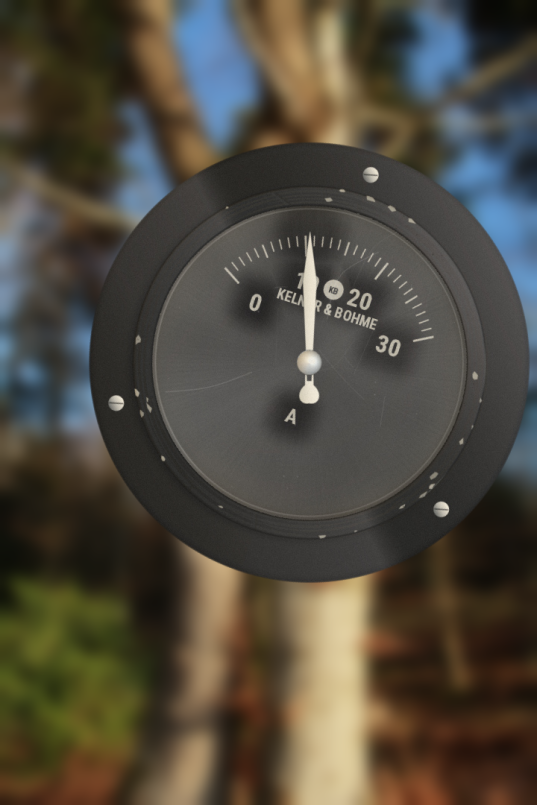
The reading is 10.5 A
